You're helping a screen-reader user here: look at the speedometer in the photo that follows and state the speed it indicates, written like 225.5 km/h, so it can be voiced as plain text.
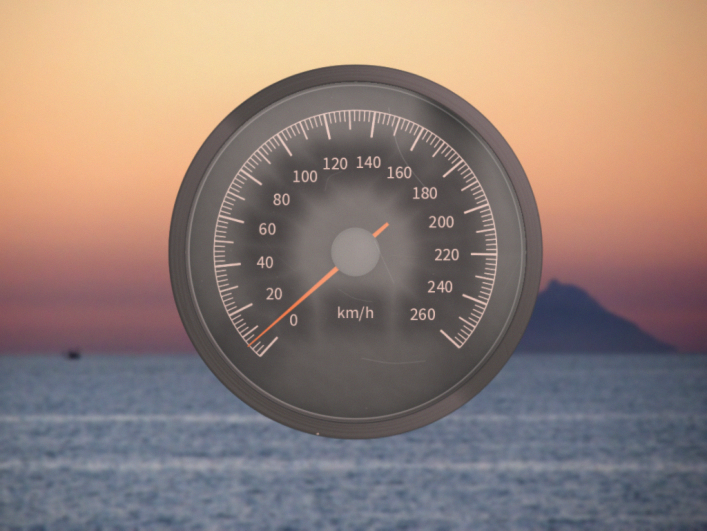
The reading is 6 km/h
